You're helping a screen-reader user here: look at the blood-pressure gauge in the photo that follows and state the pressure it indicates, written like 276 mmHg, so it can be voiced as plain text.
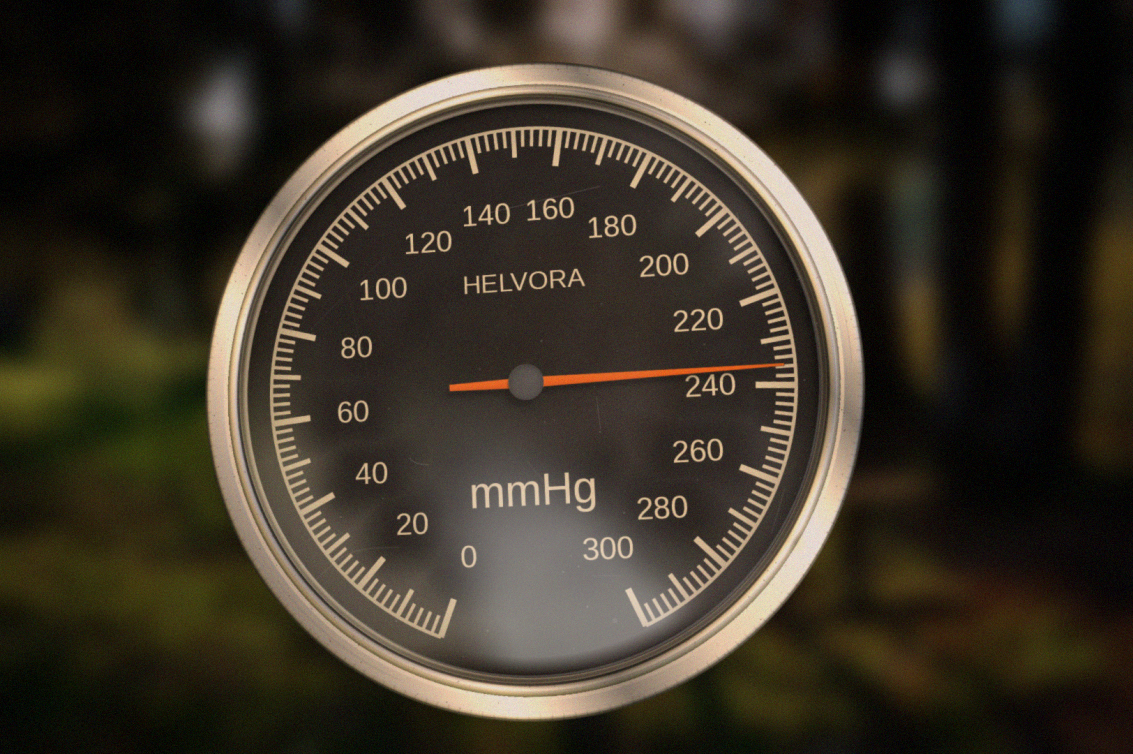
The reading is 236 mmHg
